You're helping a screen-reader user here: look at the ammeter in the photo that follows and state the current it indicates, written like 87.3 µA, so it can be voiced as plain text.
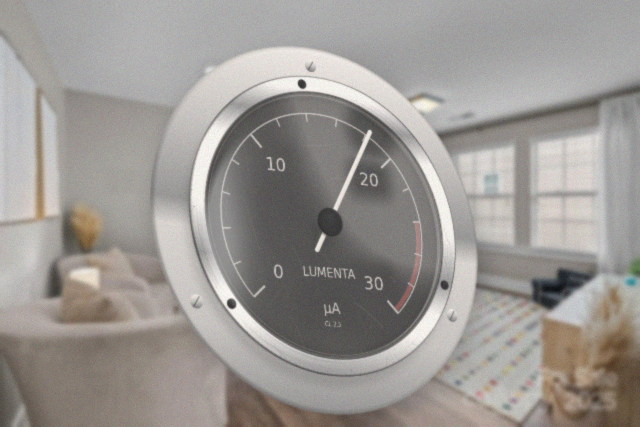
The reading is 18 µA
